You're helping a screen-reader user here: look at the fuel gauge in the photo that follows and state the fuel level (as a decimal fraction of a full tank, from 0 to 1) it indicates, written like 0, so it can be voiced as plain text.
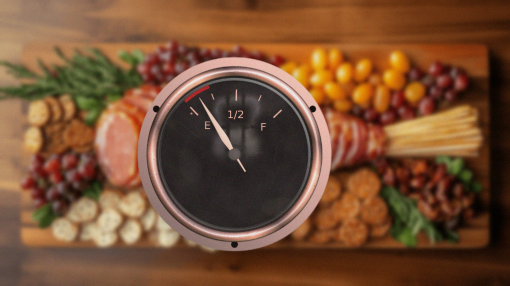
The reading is 0.125
